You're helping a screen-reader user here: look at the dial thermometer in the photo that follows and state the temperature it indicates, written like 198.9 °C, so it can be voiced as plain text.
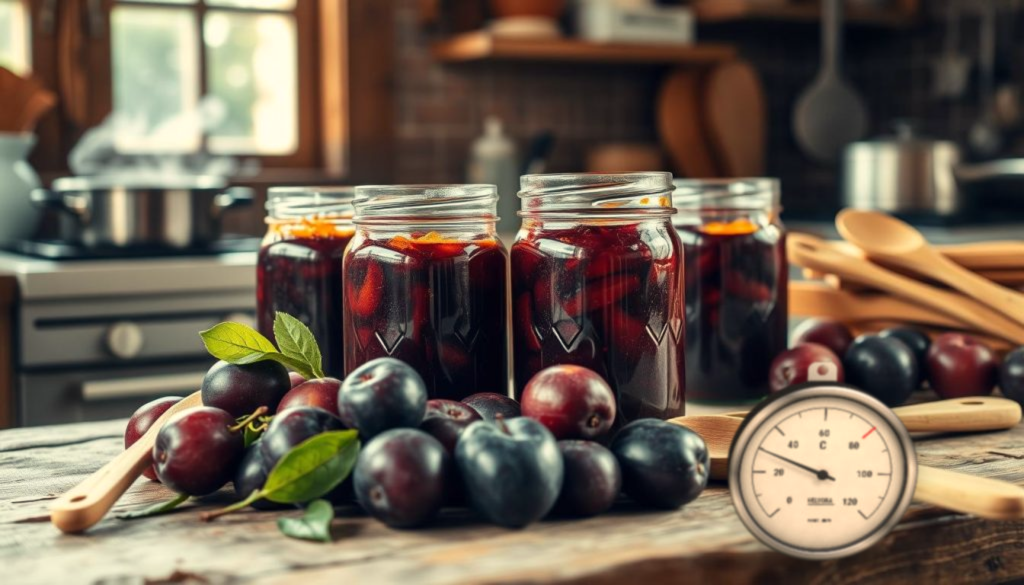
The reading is 30 °C
